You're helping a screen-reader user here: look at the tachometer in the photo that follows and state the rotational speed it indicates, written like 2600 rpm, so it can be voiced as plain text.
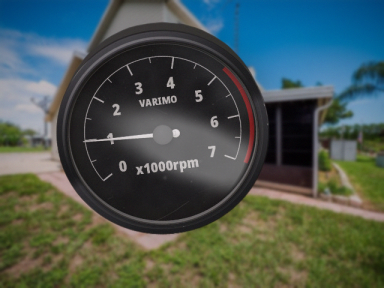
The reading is 1000 rpm
